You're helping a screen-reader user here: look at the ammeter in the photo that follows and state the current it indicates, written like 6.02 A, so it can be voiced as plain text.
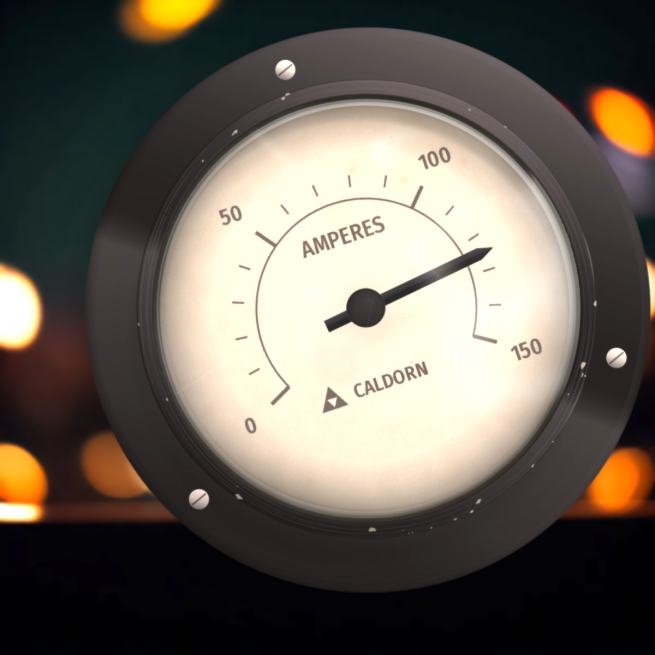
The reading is 125 A
